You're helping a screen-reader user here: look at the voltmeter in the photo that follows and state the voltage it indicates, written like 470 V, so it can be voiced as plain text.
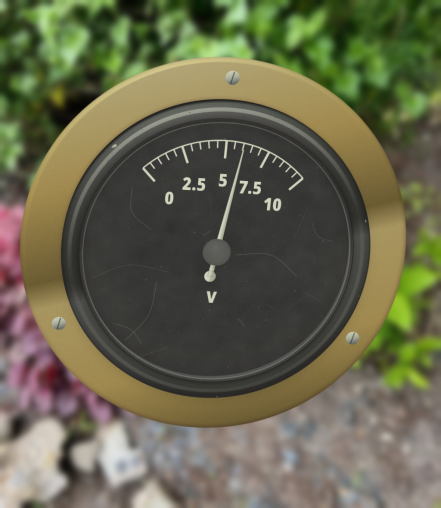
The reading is 6 V
